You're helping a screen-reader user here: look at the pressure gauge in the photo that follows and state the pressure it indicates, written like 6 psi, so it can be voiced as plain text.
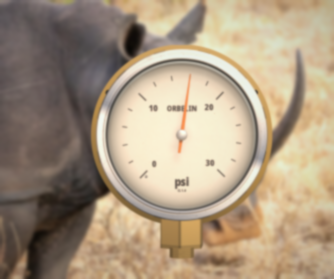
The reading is 16 psi
